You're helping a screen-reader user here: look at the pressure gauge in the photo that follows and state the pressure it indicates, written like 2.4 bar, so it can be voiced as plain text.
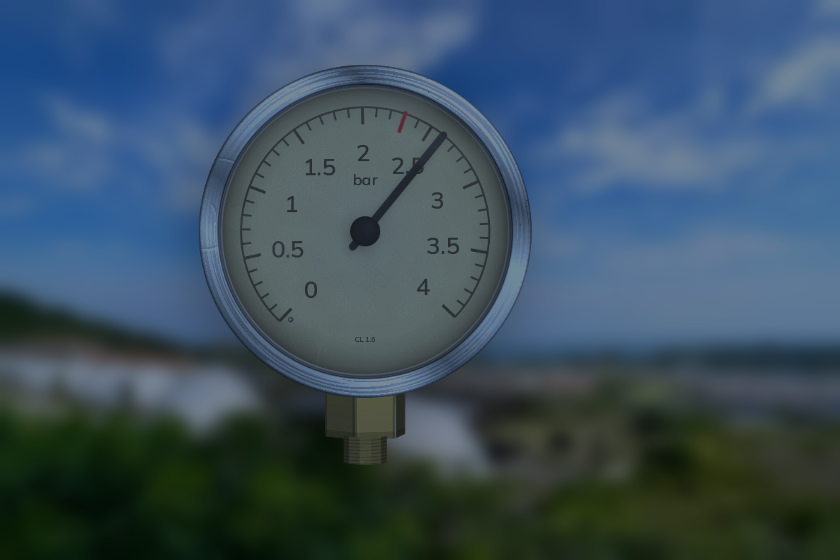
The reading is 2.6 bar
